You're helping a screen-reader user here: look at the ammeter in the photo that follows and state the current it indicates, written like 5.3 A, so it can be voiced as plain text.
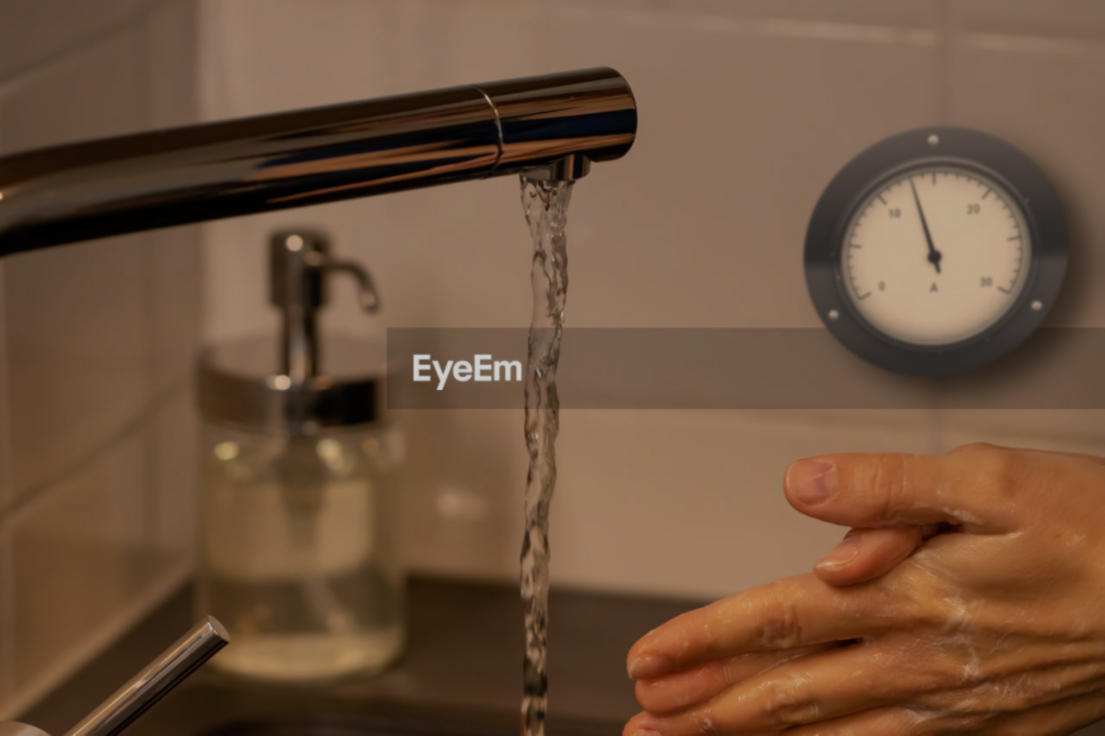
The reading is 13 A
